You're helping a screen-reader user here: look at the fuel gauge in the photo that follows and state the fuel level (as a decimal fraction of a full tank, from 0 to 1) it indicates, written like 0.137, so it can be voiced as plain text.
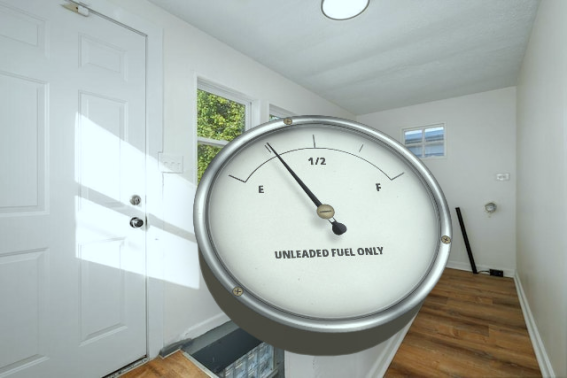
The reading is 0.25
